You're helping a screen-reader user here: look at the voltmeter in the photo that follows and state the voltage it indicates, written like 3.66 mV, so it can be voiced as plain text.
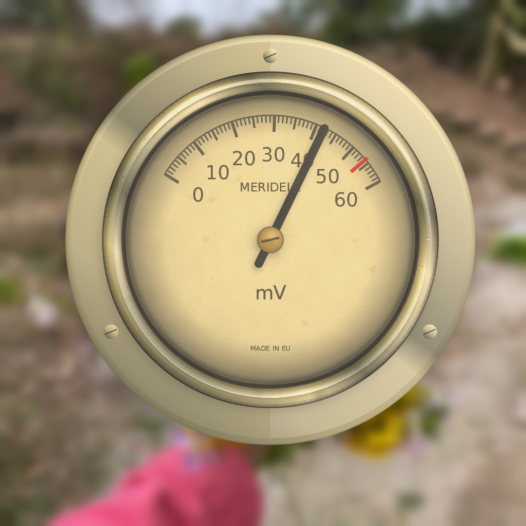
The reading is 42 mV
